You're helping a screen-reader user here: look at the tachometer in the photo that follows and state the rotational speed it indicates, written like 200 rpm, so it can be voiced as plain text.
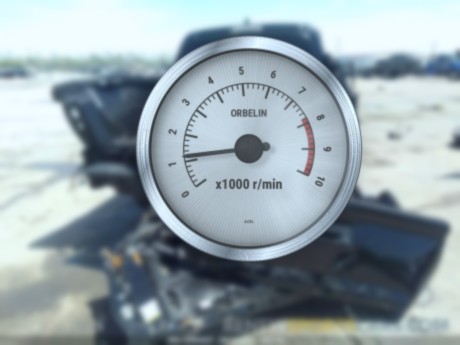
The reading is 1200 rpm
